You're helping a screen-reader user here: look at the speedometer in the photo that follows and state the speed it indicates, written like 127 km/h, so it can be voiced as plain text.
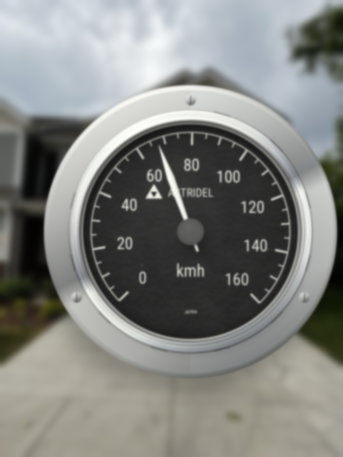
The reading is 67.5 km/h
